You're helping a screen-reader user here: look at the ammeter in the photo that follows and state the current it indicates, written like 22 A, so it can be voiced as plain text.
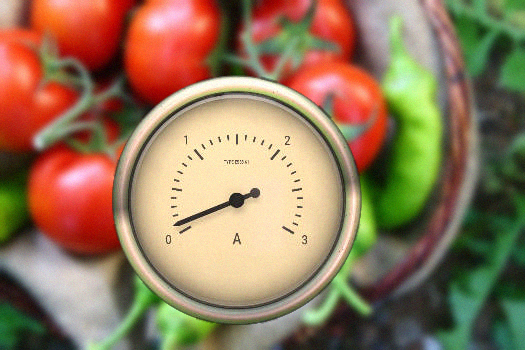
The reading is 0.1 A
